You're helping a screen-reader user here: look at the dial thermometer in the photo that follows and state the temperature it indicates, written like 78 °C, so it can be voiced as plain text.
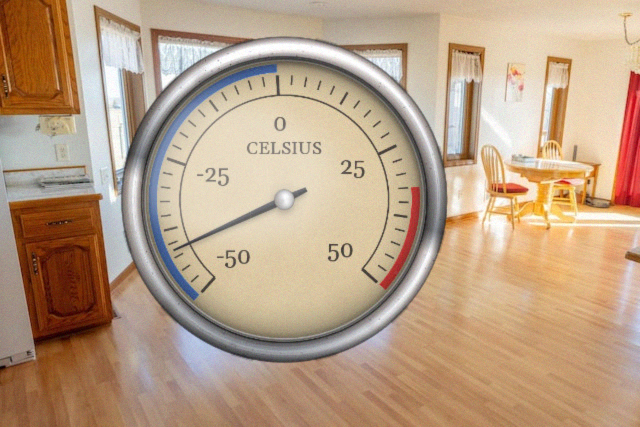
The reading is -41.25 °C
